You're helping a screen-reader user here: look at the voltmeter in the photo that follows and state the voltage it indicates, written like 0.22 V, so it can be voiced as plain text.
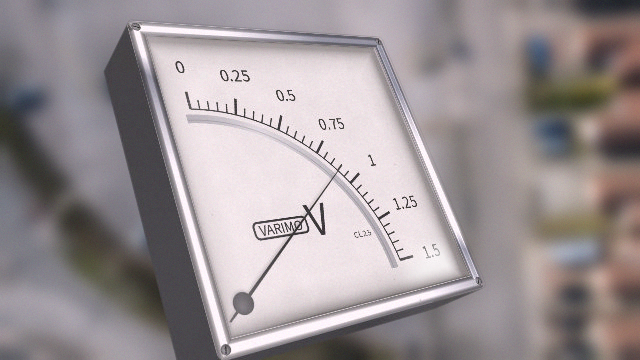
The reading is 0.9 V
